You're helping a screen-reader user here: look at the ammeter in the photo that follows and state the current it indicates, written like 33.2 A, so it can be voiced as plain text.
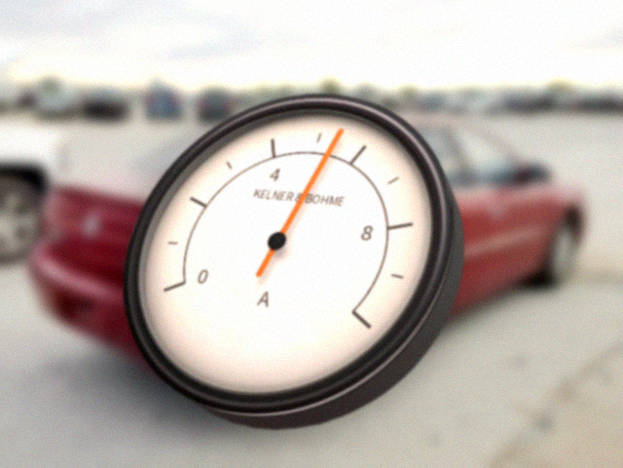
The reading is 5.5 A
